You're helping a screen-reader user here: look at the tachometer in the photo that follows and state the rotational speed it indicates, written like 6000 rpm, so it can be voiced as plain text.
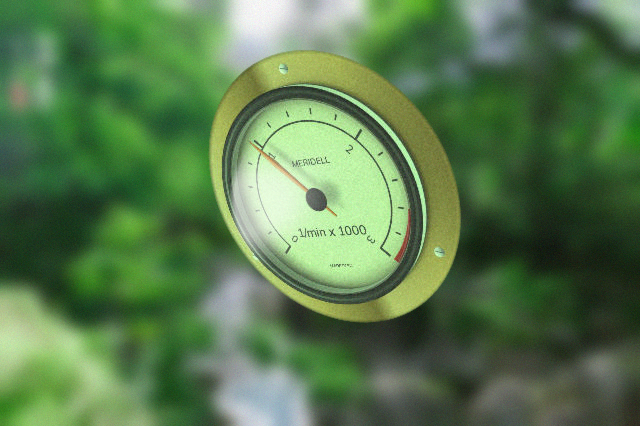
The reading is 1000 rpm
